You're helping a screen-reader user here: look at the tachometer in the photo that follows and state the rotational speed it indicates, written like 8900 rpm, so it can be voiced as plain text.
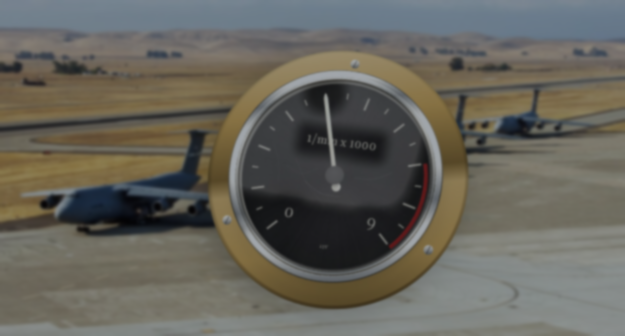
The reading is 4000 rpm
